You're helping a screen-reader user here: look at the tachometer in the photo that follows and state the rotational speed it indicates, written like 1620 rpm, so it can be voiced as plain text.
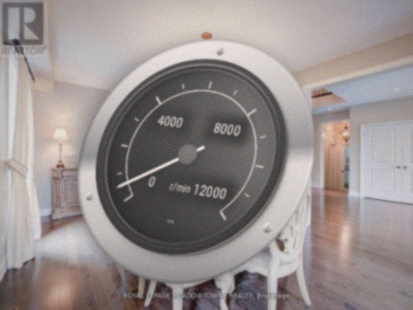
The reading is 500 rpm
